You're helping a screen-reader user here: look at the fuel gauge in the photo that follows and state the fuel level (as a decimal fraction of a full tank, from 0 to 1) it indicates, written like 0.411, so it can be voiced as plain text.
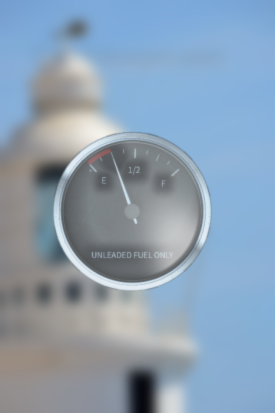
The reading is 0.25
